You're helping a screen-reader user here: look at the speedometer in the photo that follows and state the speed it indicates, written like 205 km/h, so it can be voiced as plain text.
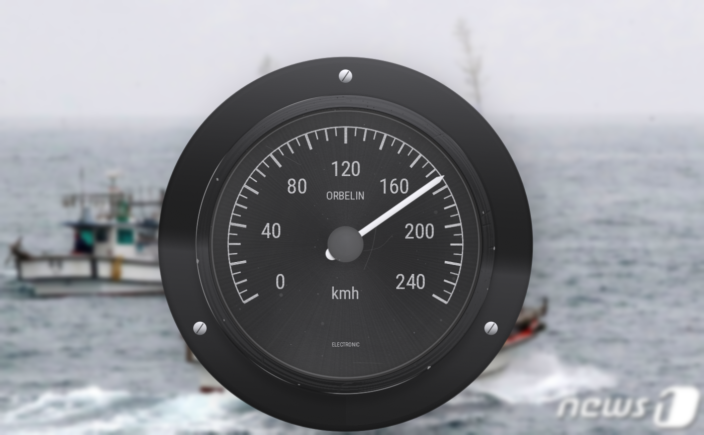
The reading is 175 km/h
